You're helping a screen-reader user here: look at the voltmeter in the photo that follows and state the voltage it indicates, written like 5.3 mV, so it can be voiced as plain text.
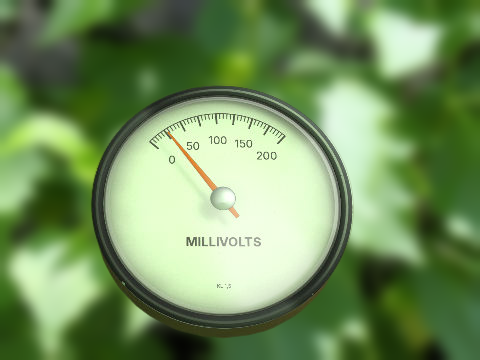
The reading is 25 mV
